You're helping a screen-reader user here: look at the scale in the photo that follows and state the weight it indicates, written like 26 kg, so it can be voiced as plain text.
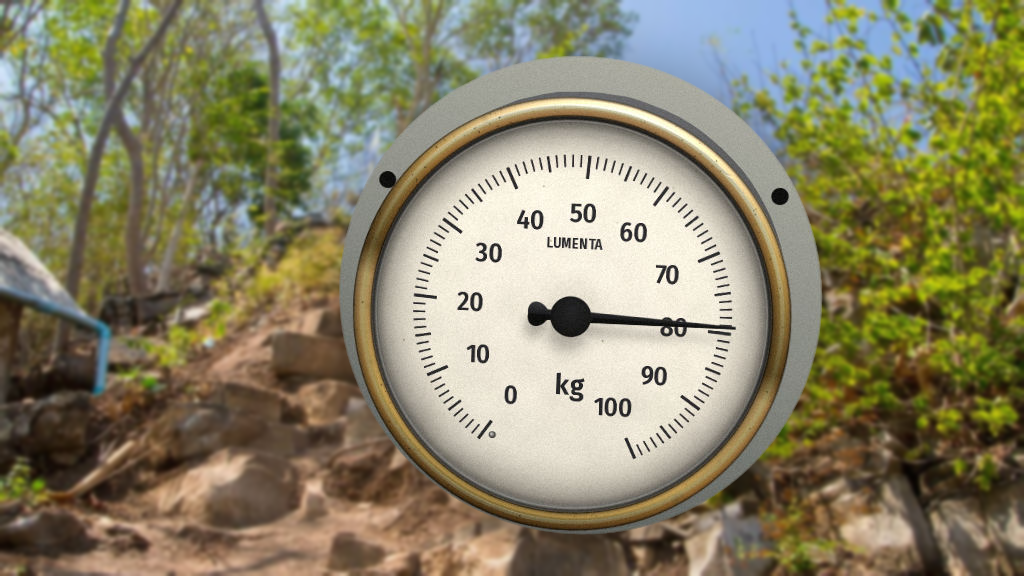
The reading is 79 kg
